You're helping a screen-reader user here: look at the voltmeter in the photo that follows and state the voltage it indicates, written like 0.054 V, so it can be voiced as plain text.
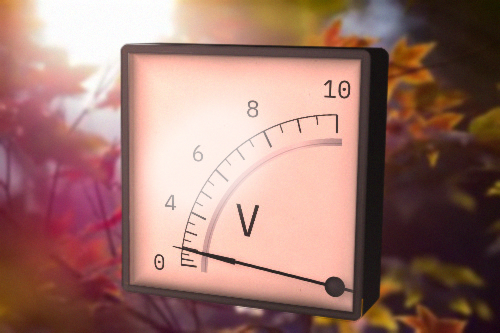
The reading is 2 V
